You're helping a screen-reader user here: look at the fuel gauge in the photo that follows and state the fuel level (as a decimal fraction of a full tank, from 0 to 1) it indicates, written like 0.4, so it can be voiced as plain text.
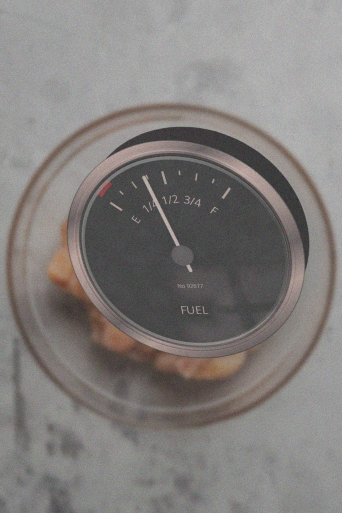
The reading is 0.375
